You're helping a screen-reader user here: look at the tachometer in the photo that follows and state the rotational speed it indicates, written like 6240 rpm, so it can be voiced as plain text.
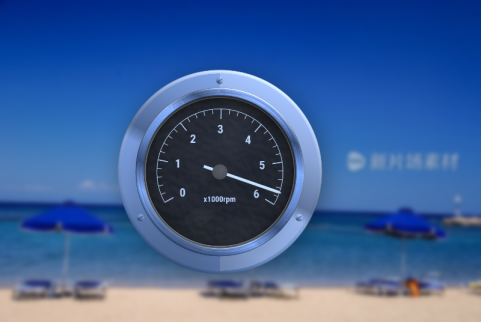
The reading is 5700 rpm
